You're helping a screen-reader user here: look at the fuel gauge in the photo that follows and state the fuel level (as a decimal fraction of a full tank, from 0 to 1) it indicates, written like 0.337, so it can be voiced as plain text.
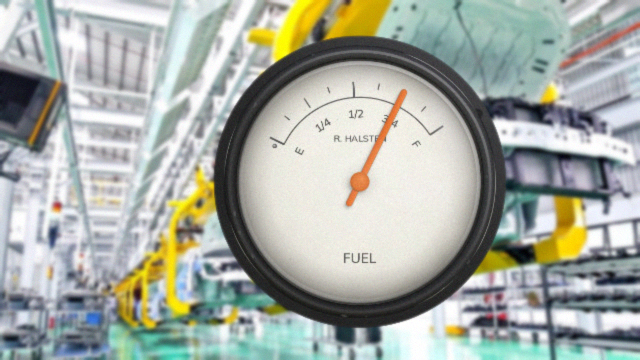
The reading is 0.75
